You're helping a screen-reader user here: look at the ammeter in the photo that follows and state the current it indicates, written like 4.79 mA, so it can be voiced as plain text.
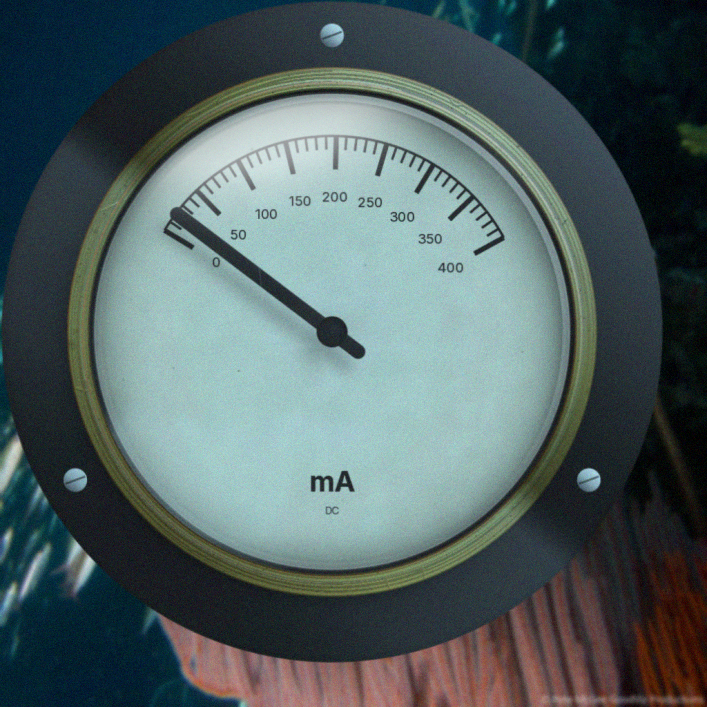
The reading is 20 mA
